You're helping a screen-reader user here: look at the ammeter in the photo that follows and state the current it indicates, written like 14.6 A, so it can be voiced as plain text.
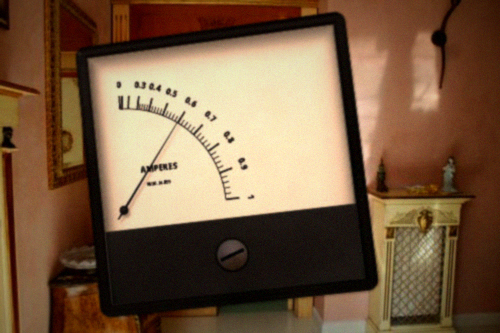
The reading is 0.6 A
